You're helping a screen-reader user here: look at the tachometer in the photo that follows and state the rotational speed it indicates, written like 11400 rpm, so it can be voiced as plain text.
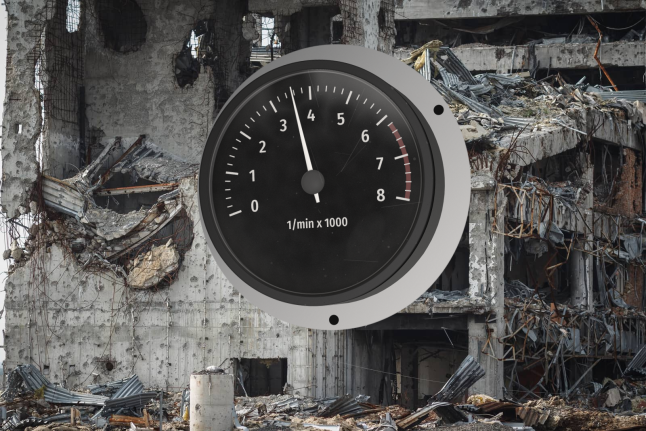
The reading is 3600 rpm
